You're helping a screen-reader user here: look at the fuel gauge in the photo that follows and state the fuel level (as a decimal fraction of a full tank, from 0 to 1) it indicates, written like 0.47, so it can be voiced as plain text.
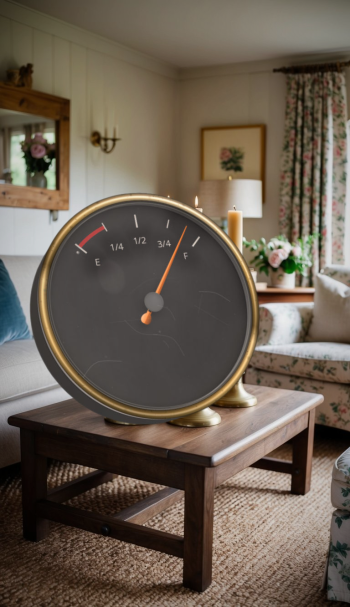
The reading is 0.875
